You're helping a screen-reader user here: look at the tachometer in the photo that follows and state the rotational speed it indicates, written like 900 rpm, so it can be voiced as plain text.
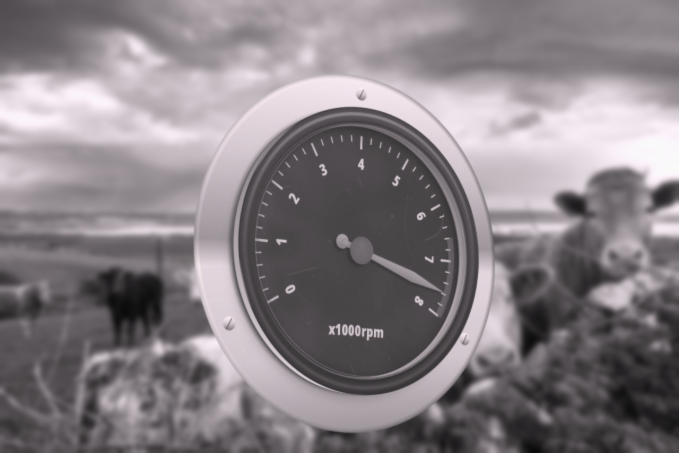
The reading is 7600 rpm
